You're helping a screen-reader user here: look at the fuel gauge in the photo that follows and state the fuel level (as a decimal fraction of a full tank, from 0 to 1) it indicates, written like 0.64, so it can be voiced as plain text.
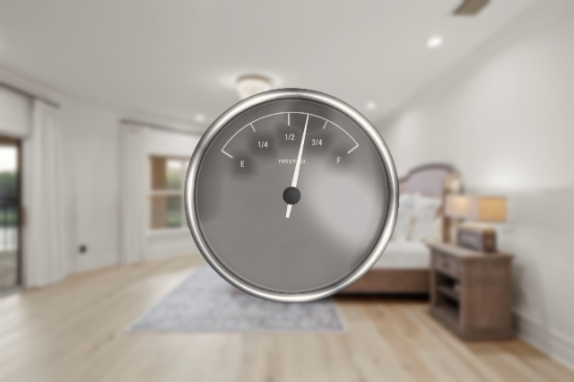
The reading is 0.625
